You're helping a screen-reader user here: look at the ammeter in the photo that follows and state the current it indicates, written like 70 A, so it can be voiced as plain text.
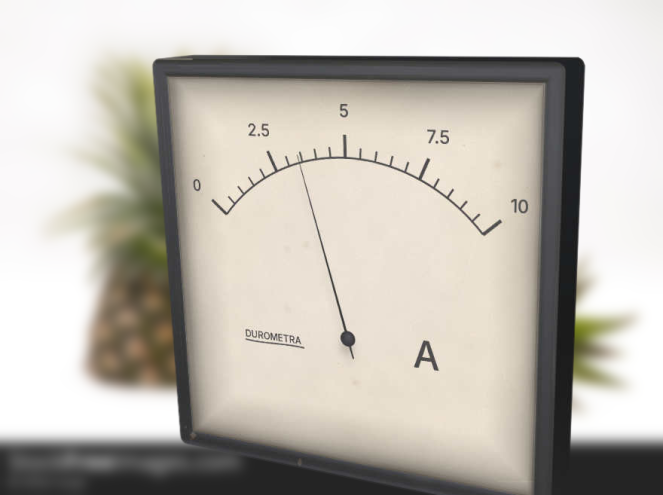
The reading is 3.5 A
